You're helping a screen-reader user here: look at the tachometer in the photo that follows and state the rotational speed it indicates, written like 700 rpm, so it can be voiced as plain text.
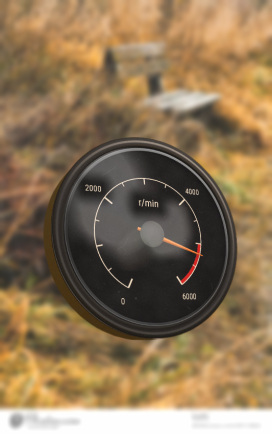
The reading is 5250 rpm
